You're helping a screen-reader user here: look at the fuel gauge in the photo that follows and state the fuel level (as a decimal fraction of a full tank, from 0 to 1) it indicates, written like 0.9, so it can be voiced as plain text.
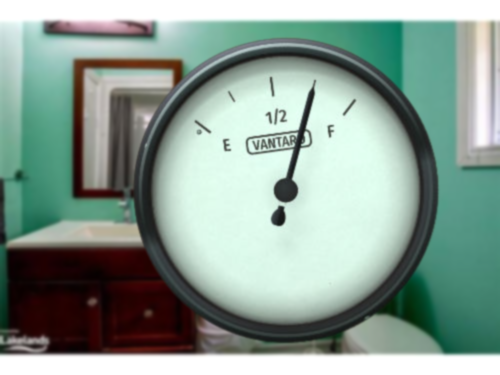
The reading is 0.75
